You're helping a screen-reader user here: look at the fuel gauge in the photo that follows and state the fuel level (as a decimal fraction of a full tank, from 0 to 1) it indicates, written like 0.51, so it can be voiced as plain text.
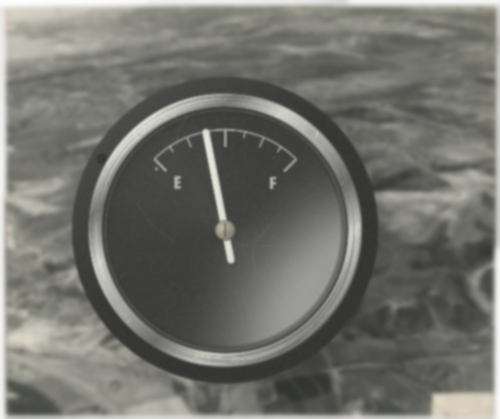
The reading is 0.375
